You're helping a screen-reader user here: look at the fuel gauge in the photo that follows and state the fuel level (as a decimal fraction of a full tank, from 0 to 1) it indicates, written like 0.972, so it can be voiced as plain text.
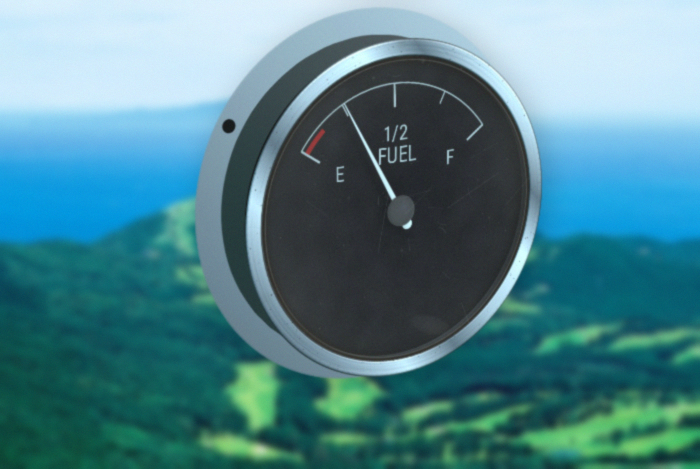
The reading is 0.25
